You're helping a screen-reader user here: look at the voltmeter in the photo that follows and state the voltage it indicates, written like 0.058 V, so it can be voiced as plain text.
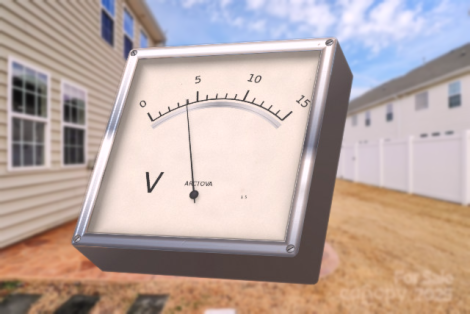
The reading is 4 V
